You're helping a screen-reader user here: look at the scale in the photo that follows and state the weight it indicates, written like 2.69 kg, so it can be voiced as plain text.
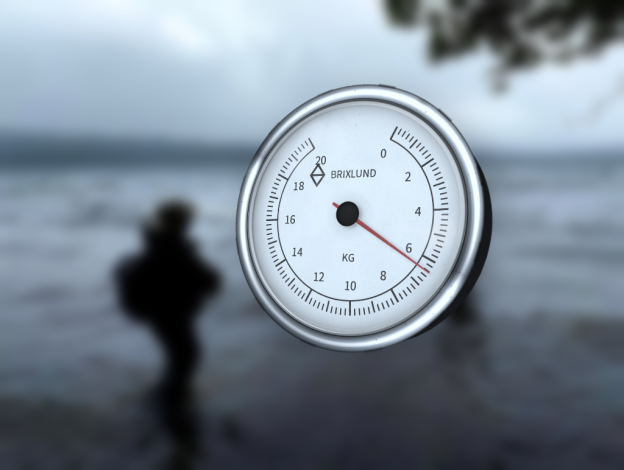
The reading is 6.4 kg
